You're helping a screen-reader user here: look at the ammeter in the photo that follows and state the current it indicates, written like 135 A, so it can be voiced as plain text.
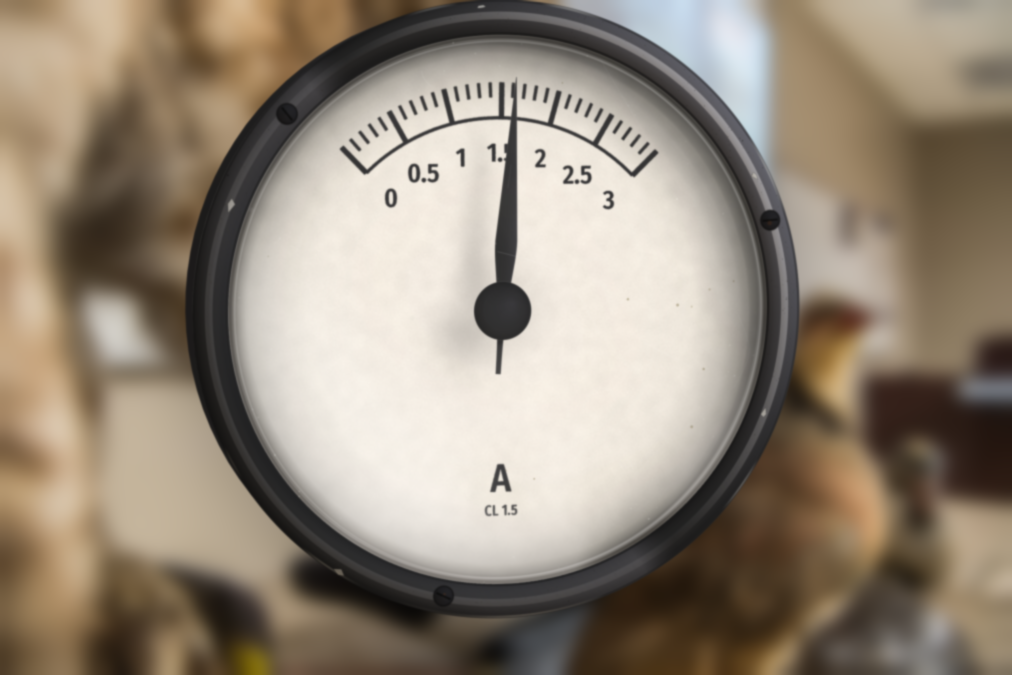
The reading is 1.6 A
